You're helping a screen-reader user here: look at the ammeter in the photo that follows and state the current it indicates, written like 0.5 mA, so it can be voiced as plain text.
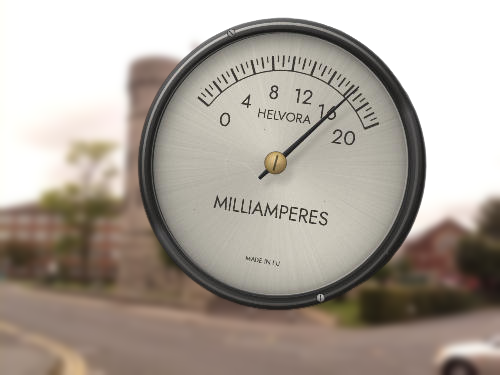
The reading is 16.5 mA
